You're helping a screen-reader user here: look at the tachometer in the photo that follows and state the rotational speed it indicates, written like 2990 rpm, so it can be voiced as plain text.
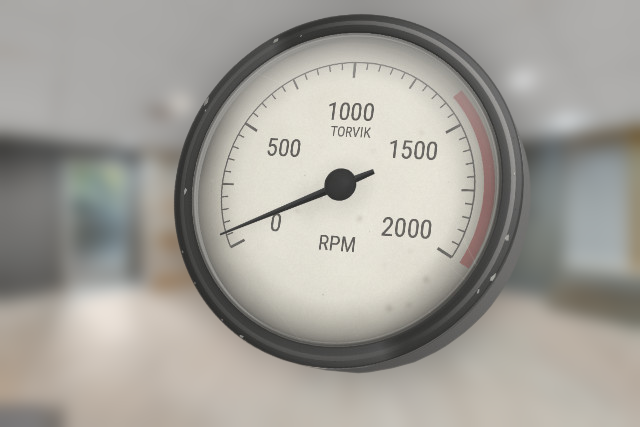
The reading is 50 rpm
